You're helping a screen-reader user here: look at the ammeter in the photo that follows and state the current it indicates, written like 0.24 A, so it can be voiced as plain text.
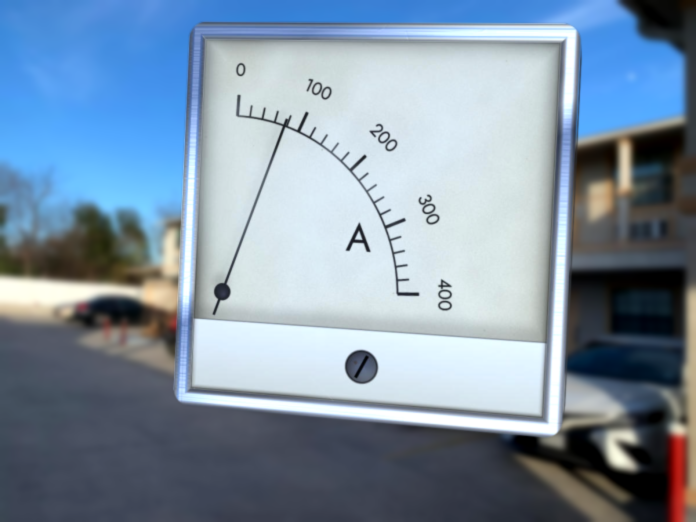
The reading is 80 A
